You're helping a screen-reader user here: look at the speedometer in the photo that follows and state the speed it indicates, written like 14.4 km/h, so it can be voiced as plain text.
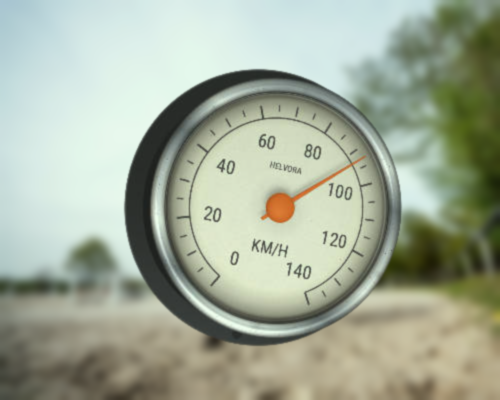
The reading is 92.5 km/h
